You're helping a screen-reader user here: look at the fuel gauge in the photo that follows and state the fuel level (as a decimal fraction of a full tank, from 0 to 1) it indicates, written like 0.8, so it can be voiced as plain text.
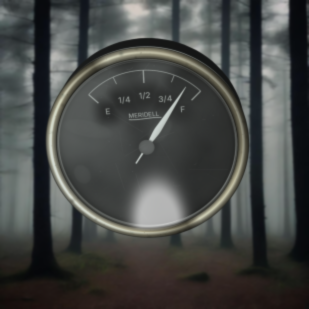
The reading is 0.875
